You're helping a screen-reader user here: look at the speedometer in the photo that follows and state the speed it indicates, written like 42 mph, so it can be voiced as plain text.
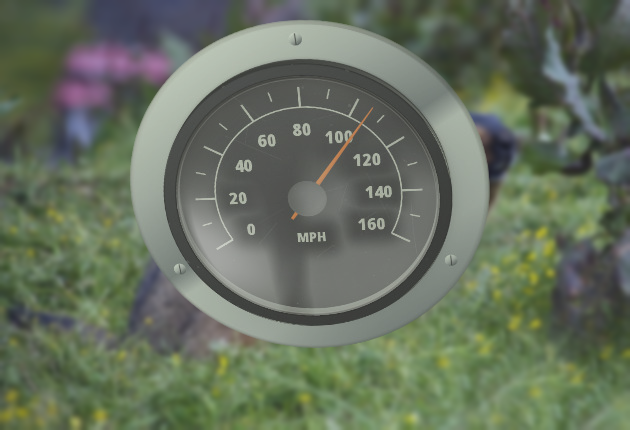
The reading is 105 mph
